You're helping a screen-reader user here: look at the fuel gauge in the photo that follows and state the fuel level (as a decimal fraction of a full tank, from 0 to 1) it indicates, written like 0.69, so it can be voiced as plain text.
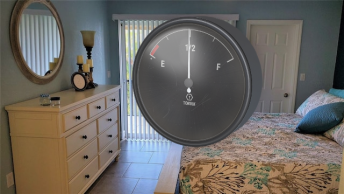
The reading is 0.5
